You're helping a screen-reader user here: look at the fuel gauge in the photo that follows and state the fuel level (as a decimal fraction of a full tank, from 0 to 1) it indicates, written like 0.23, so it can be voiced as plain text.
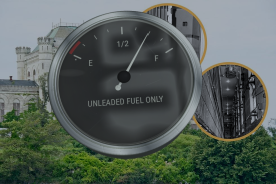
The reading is 0.75
